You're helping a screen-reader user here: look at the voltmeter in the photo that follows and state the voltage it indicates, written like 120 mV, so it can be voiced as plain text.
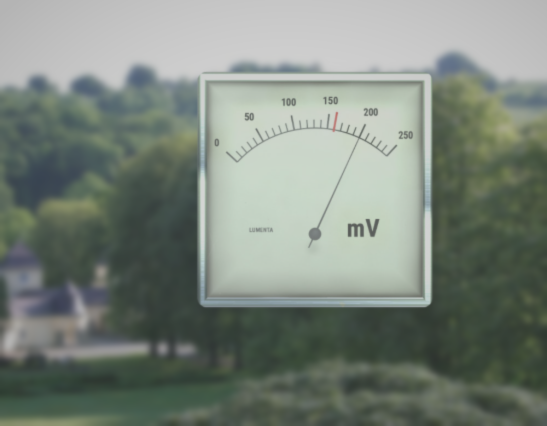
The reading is 200 mV
